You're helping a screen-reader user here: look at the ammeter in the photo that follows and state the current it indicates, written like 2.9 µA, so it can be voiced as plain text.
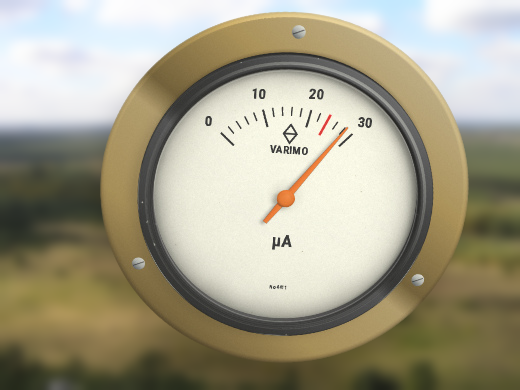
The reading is 28 µA
